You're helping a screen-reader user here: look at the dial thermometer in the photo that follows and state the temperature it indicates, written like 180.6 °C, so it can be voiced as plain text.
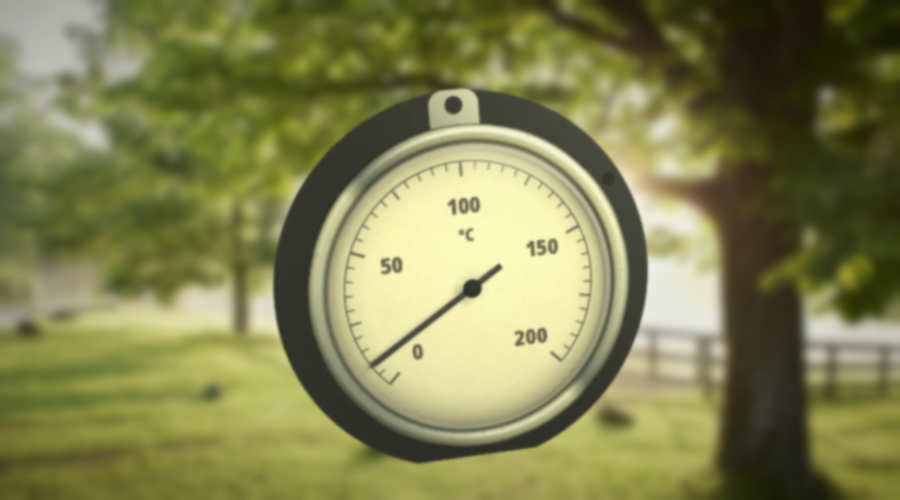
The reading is 10 °C
